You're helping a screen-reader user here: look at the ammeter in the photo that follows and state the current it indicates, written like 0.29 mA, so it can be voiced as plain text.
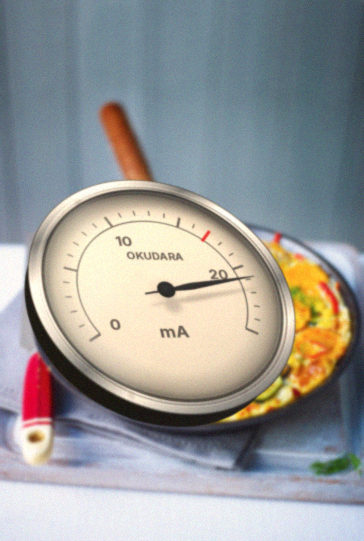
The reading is 21 mA
